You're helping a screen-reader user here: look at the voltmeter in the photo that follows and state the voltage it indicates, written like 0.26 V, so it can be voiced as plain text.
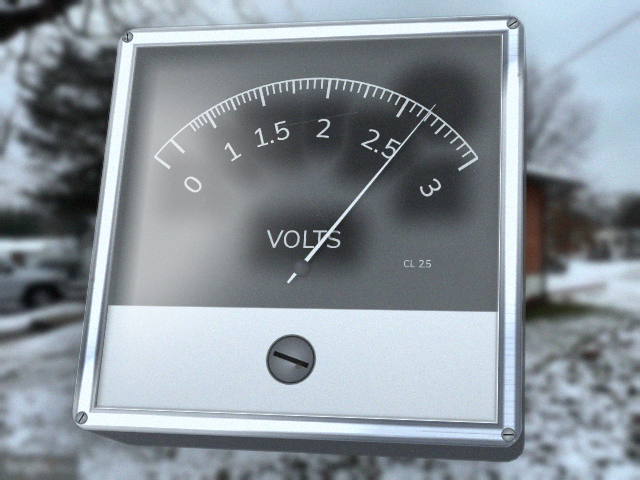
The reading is 2.65 V
